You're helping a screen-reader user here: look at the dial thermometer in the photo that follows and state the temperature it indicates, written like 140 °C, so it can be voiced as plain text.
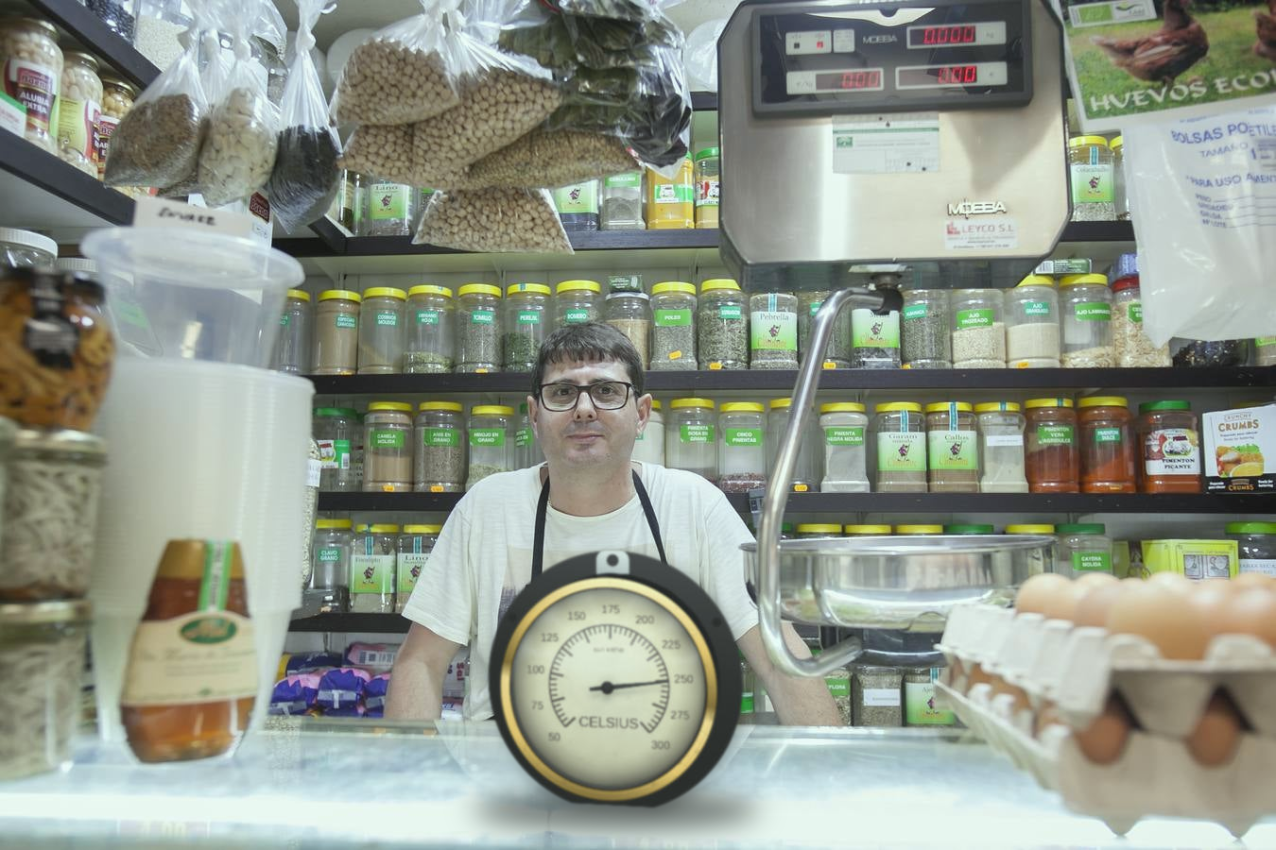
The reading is 250 °C
